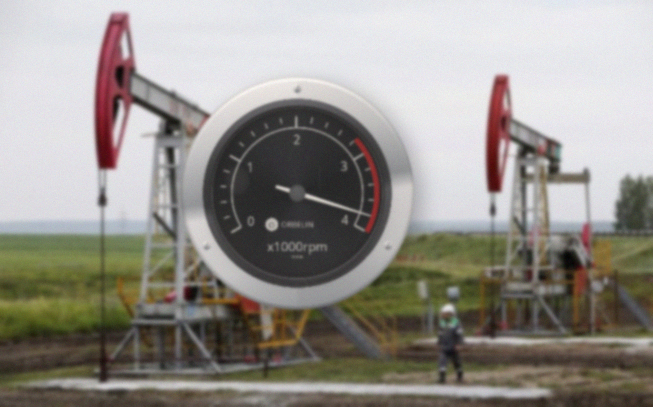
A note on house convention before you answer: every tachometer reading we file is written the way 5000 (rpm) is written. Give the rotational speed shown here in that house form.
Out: 3800 (rpm)
